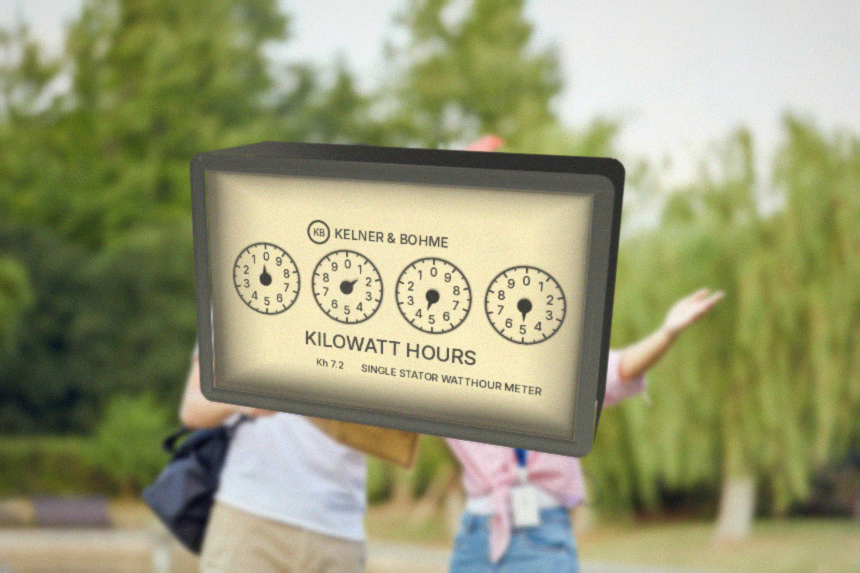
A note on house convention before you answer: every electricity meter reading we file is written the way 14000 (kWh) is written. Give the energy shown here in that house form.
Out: 145 (kWh)
